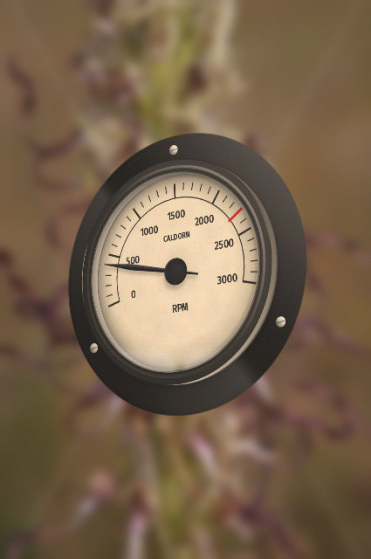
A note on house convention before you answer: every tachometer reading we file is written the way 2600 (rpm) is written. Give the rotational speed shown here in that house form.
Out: 400 (rpm)
